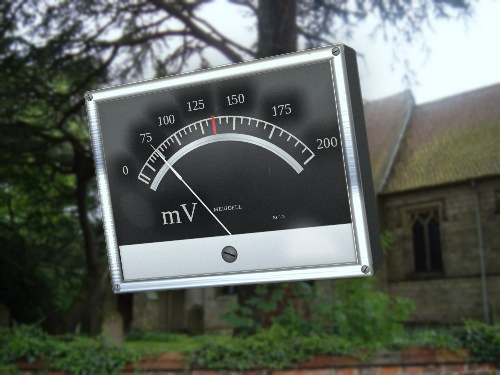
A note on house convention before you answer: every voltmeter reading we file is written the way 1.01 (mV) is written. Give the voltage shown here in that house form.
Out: 75 (mV)
